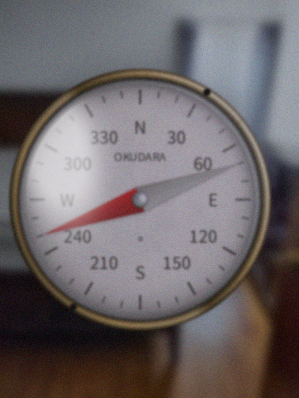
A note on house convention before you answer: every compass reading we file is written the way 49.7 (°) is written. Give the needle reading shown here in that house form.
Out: 250 (°)
